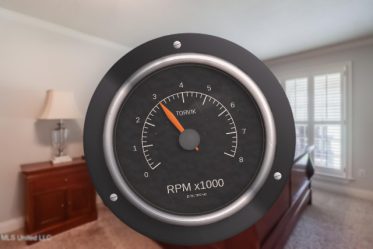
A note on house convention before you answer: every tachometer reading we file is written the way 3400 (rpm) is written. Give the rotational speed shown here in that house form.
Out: 3000 (rpm)
